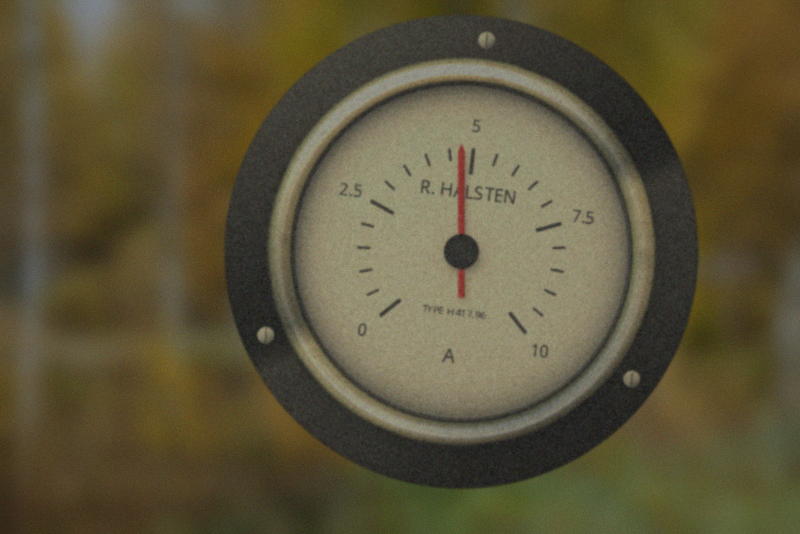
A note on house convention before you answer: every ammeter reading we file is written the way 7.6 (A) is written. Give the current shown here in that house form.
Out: 4.75 (A)
